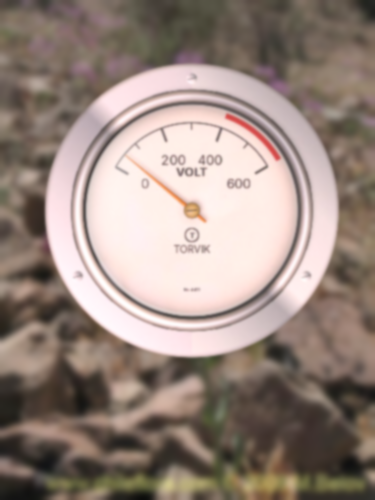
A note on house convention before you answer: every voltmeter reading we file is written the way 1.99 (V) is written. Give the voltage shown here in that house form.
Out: 50 (V)
